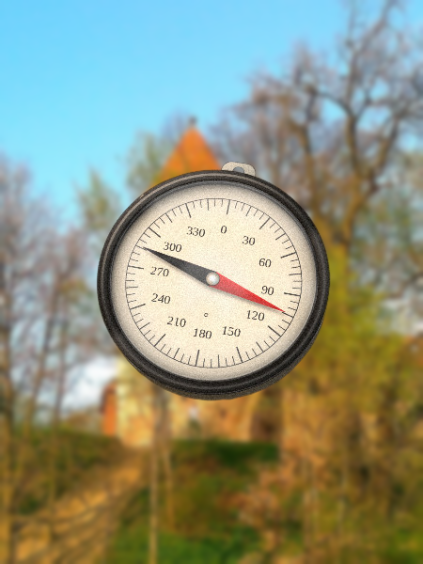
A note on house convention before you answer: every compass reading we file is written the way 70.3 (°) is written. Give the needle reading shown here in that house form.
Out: 105 (°)
